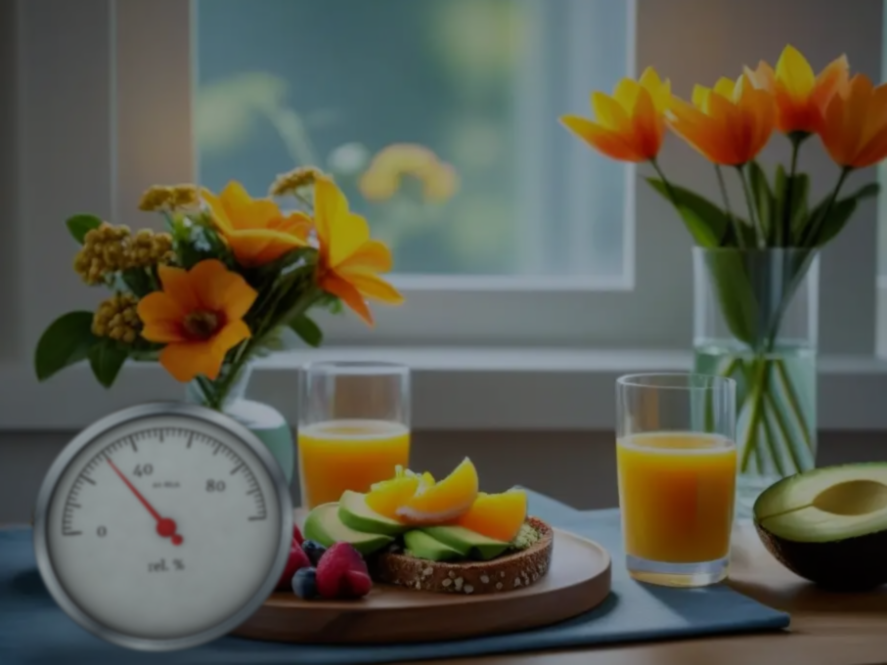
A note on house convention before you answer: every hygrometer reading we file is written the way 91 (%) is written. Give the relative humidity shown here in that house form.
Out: 30 (%)
